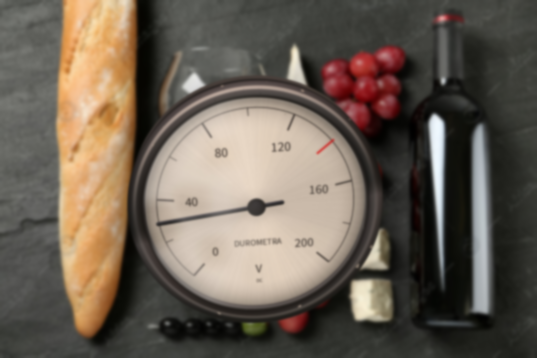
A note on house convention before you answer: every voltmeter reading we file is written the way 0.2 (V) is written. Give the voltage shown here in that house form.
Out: 30 (V)
